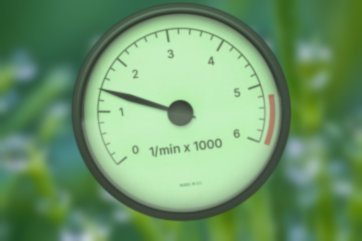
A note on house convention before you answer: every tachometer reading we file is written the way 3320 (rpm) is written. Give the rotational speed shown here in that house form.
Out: 1400 (rpm)
